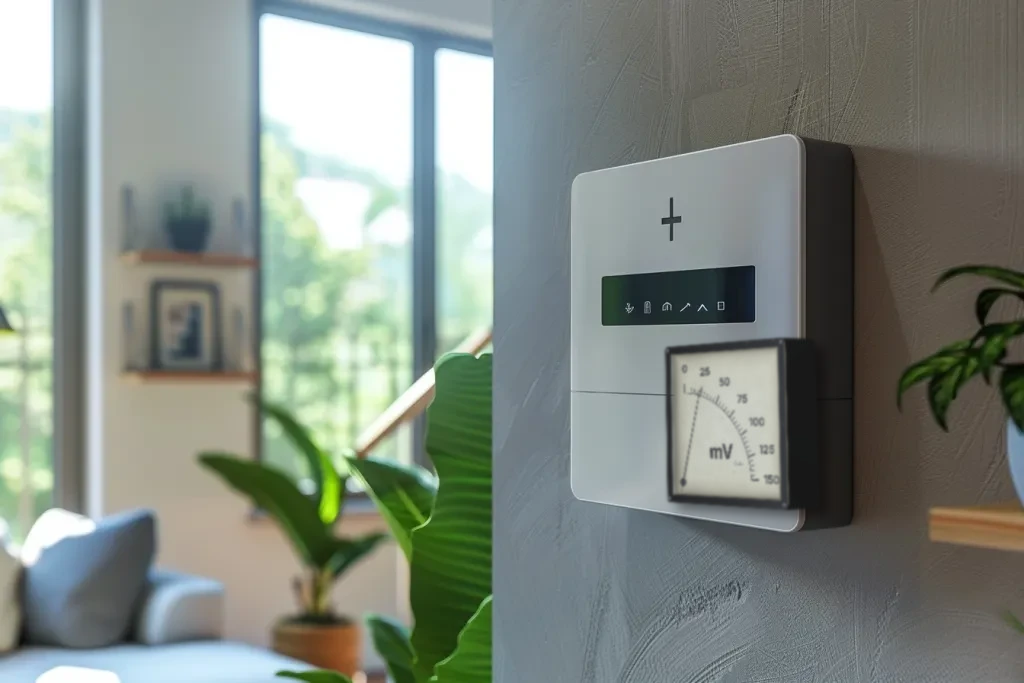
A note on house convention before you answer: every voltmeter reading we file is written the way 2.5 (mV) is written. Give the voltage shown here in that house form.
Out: 25 (mV)
